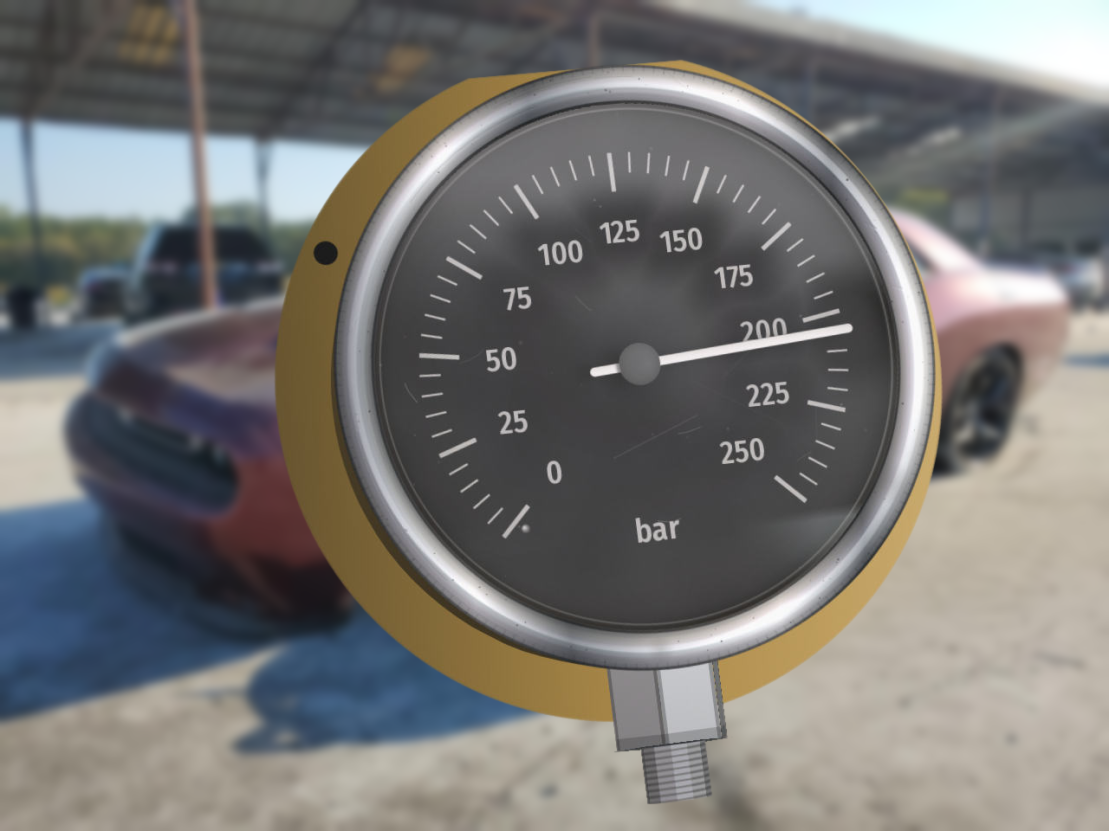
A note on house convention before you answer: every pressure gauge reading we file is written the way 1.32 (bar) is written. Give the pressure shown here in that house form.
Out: 205 (bar)
